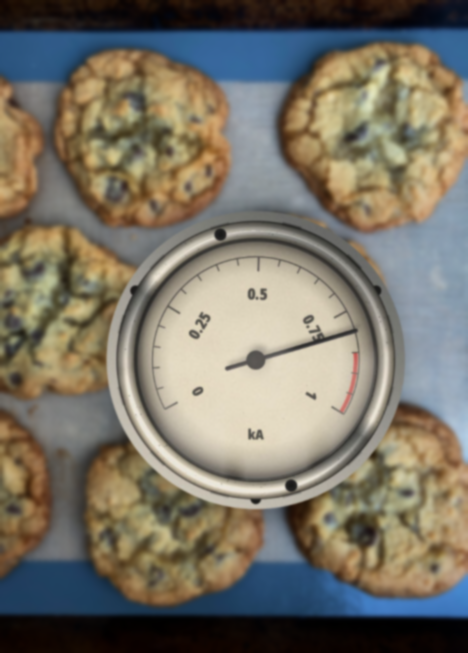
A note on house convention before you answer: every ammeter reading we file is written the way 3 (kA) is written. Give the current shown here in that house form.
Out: 0.8 (kA)
